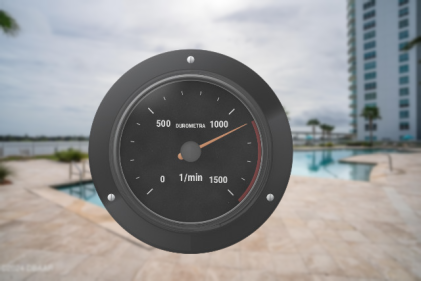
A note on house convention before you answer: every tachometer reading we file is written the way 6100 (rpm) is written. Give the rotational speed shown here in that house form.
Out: 1100 (rpm)
